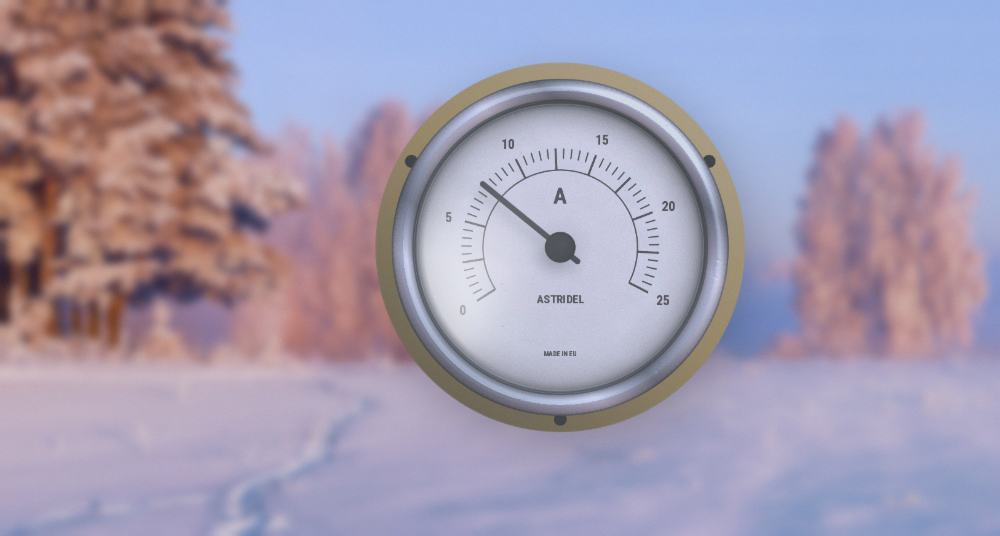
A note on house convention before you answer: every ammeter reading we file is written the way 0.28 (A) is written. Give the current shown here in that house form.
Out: 7.5 (A)
